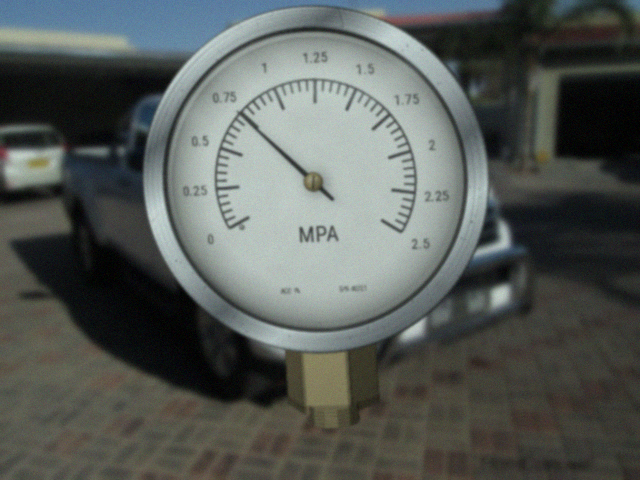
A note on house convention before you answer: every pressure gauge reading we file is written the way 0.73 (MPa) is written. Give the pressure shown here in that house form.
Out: 0.75 (MPa)
